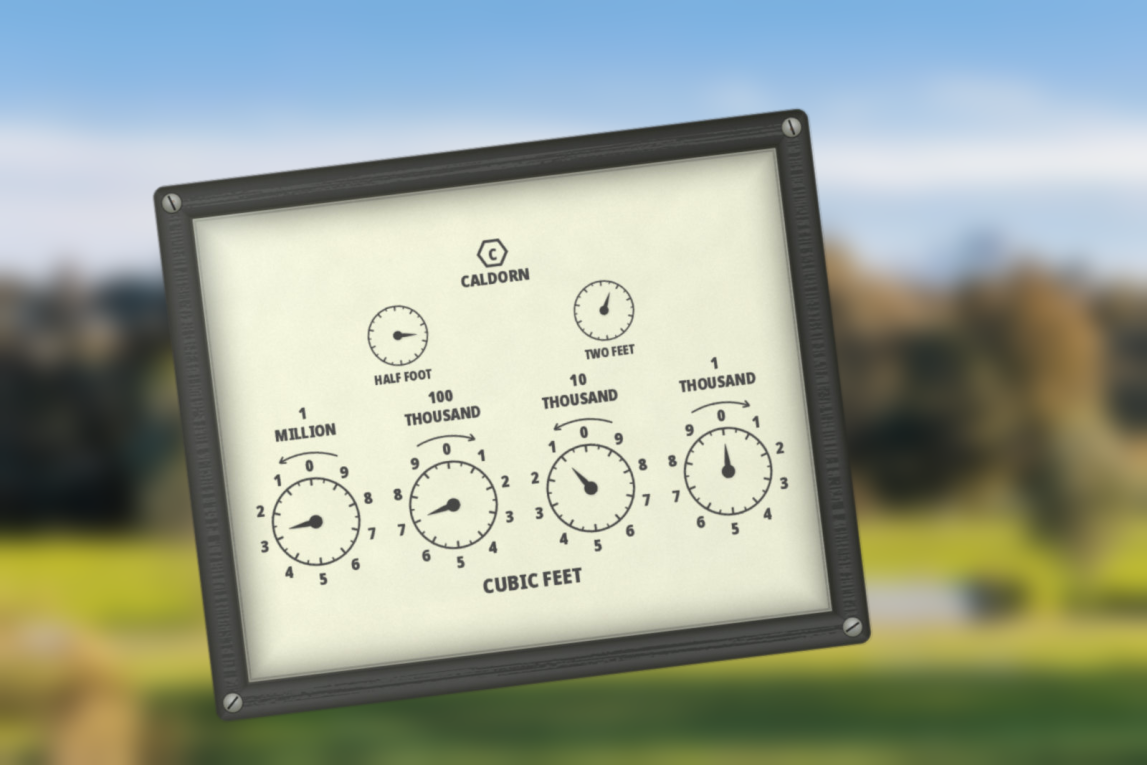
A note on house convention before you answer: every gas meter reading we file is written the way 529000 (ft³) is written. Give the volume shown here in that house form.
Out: 271000 (ft³)
